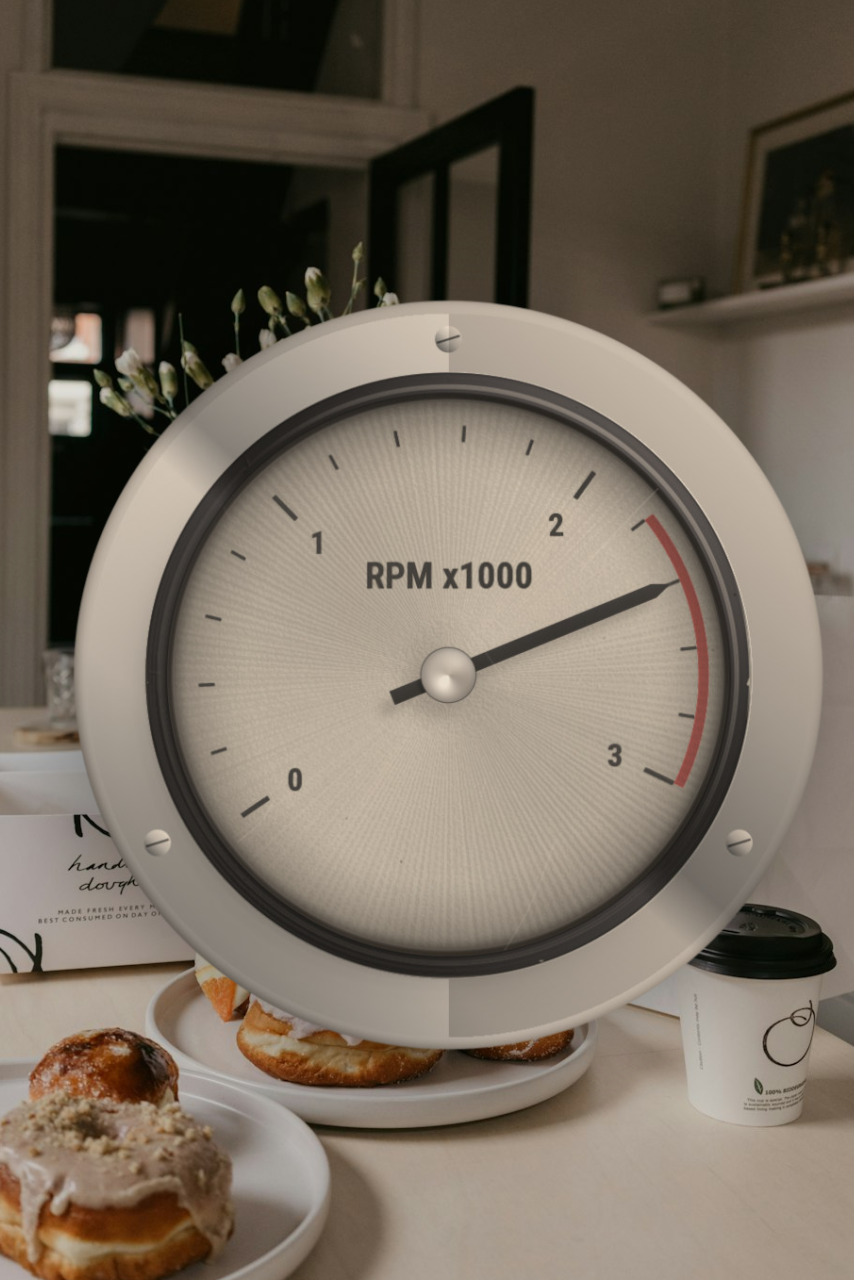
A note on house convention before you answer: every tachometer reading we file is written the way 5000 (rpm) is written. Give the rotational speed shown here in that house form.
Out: 2400 (rpm)
